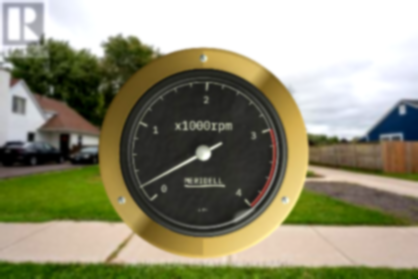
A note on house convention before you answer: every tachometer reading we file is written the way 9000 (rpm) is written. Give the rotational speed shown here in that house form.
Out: 200 (rpm)
